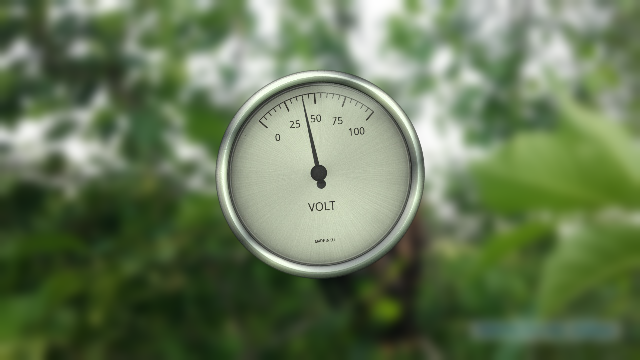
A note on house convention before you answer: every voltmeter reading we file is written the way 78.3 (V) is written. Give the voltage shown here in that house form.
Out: 40 (V)
